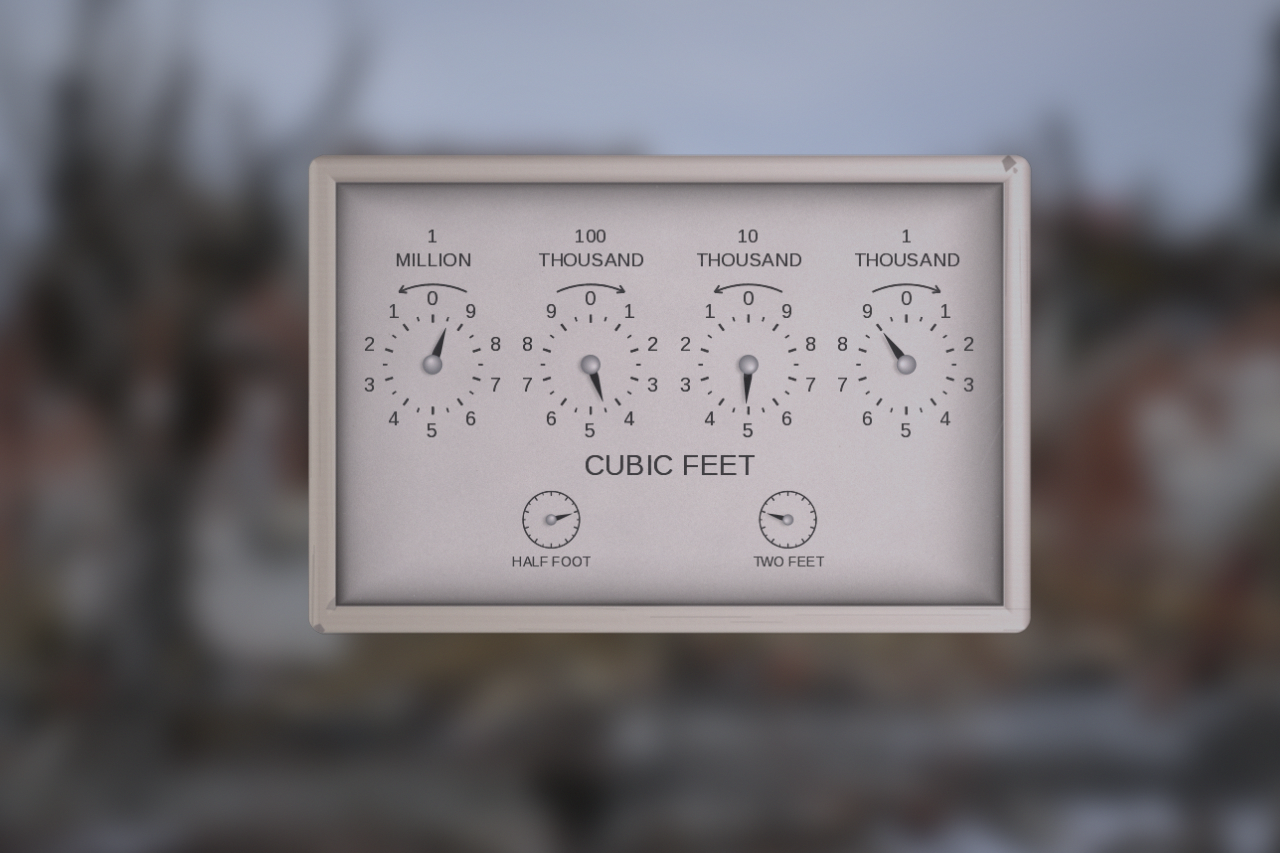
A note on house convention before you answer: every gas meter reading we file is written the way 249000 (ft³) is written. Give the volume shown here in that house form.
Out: 944900 (ft³)
